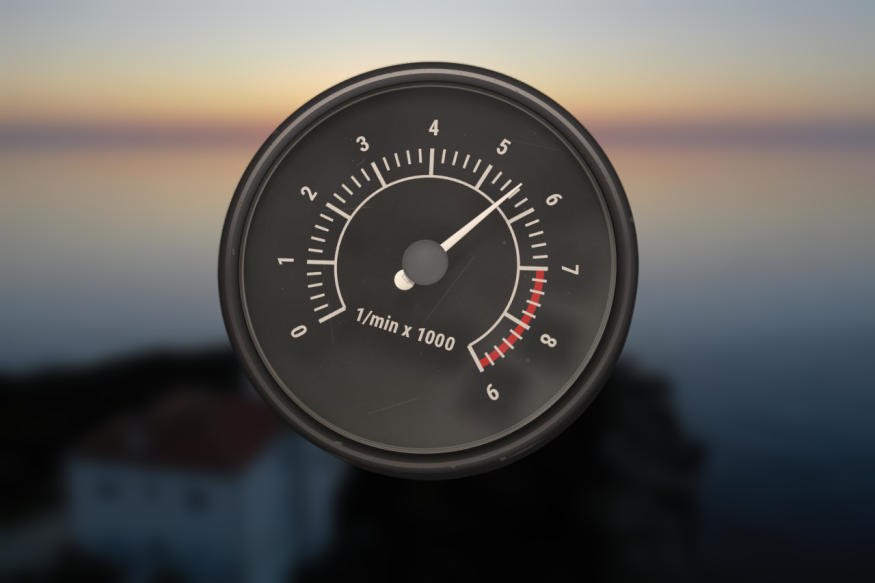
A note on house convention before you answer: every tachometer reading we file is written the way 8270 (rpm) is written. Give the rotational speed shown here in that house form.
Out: 5600 (rpm)
